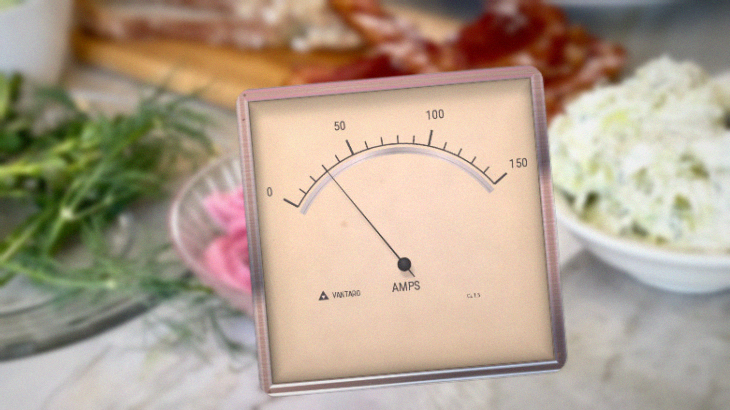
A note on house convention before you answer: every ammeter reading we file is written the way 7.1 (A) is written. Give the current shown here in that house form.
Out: 30 (A)
